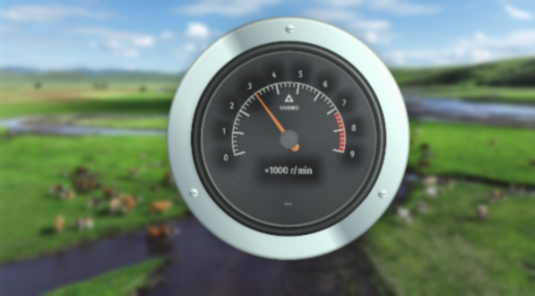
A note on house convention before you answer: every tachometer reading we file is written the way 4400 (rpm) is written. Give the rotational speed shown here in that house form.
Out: 3000 (rpm)
